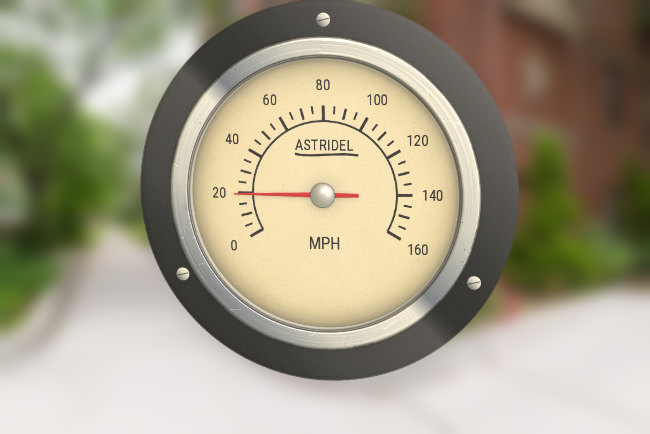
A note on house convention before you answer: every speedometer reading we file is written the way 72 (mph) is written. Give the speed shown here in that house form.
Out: 20 (mph)
